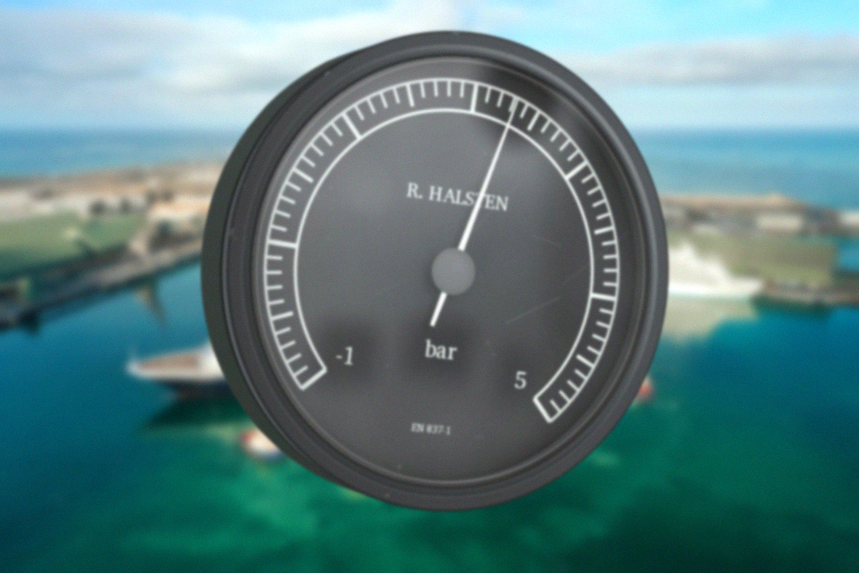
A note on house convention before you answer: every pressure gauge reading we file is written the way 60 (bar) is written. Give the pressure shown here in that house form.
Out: 2.3 (bar)
